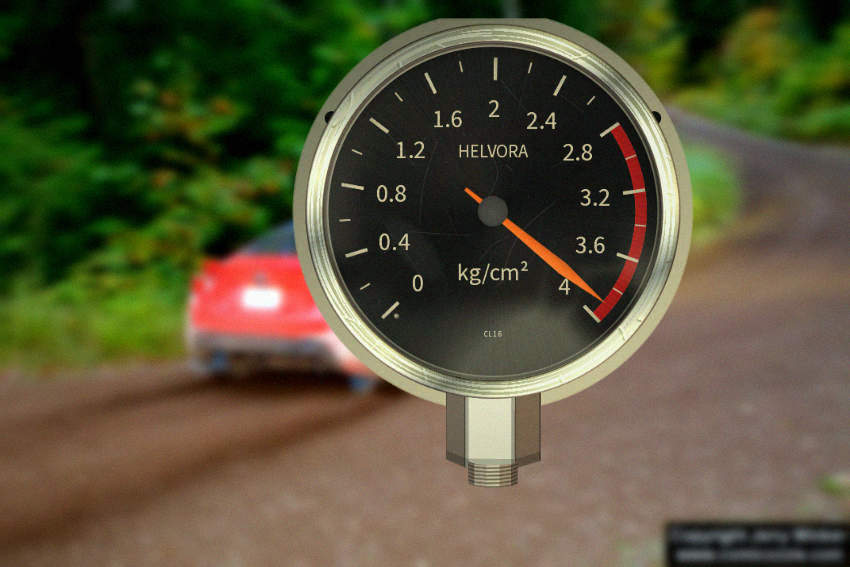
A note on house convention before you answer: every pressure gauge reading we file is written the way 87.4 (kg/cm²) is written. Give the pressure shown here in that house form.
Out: 3.9 (kg/cm²)
